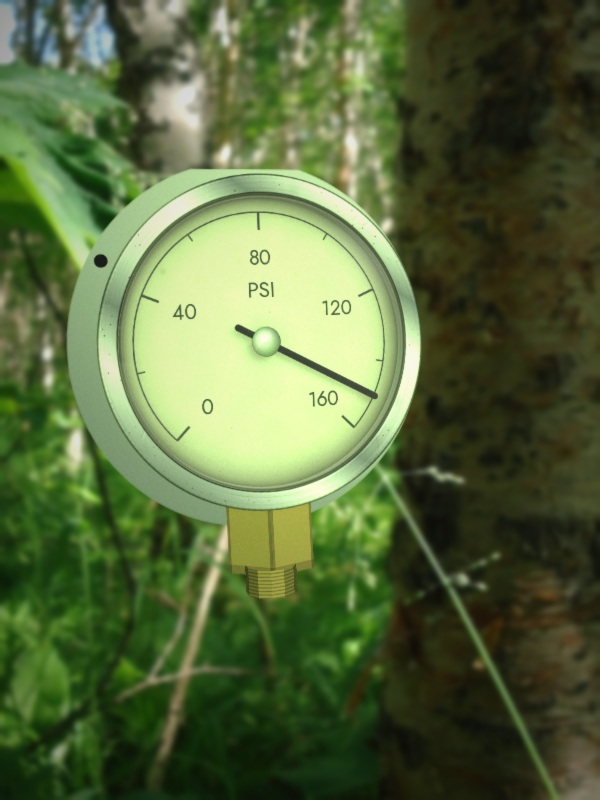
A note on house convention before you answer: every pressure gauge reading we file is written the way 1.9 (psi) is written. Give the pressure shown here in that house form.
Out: 150 (psi)
